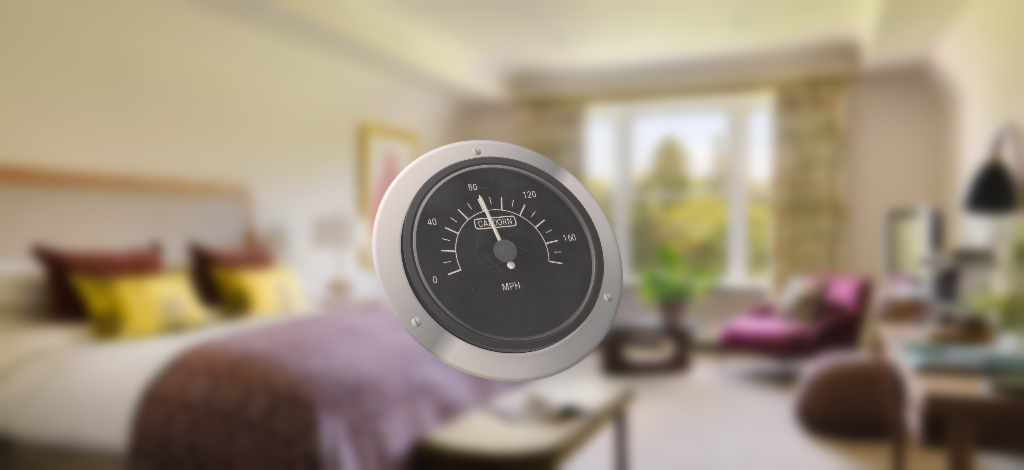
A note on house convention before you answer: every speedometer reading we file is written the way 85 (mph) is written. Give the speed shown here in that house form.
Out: 80 (mph)
